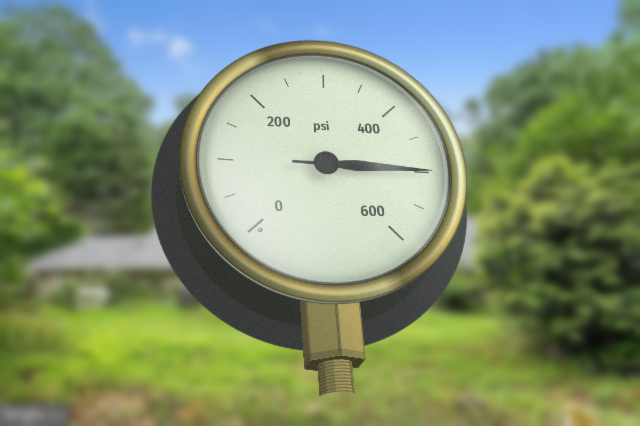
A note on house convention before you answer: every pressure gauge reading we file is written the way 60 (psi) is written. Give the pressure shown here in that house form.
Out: 500 (psi)
